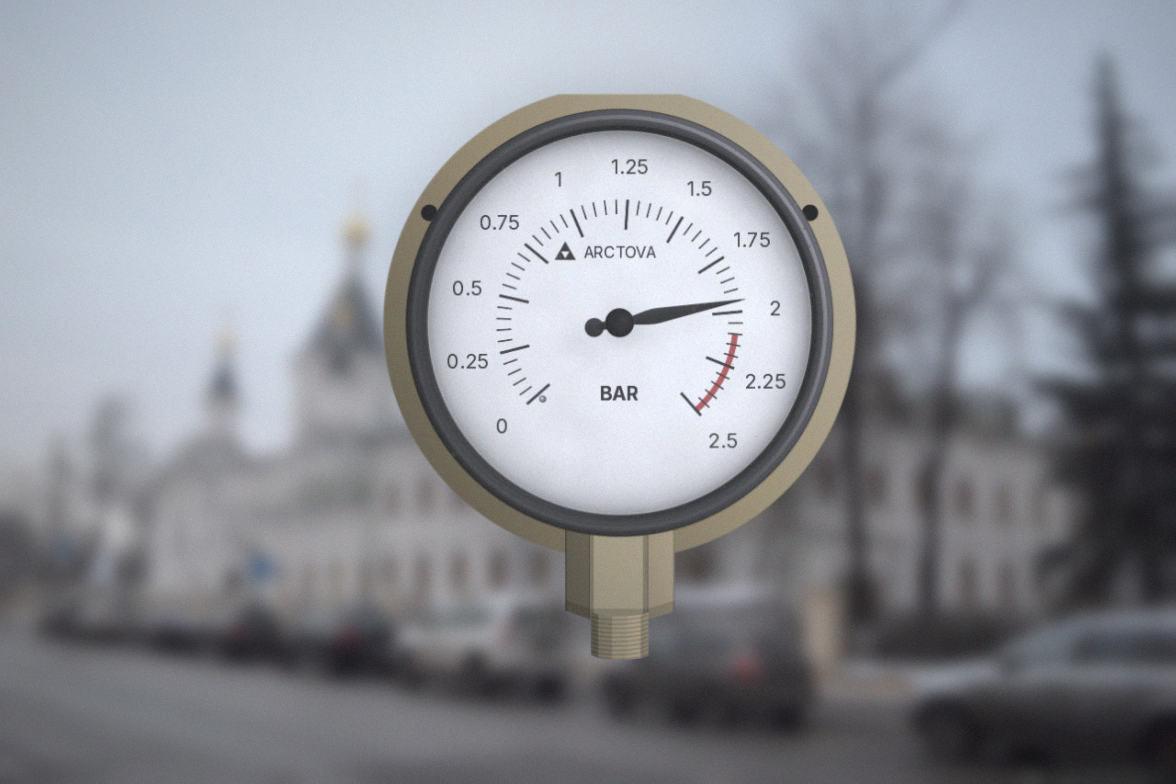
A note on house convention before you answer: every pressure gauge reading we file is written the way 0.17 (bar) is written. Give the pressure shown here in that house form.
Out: 1.95 (bar)
